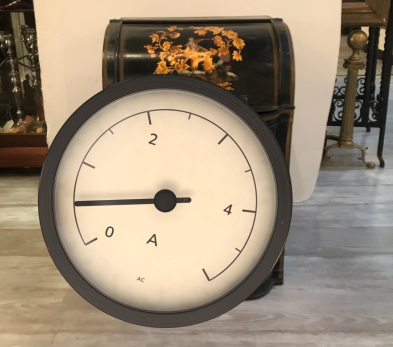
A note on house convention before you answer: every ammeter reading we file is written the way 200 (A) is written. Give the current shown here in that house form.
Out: 0.5 (A)
